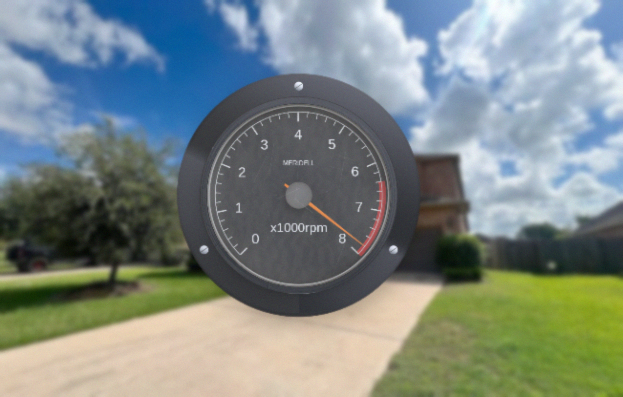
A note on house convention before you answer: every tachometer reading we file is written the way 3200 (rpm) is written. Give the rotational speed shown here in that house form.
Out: 7800 (rpm)
